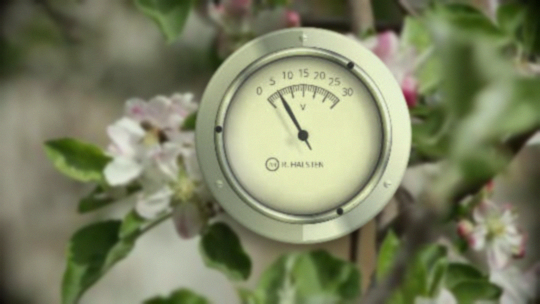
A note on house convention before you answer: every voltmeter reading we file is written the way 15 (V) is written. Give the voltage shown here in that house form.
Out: 5 (V)
